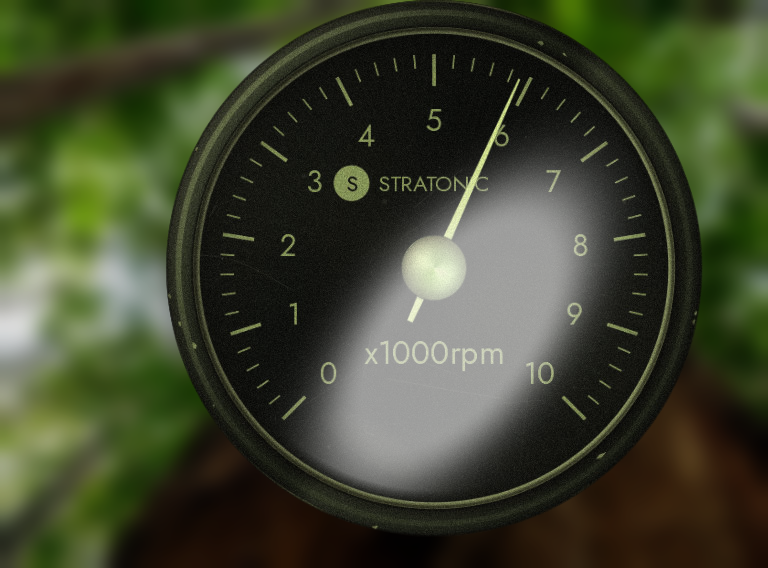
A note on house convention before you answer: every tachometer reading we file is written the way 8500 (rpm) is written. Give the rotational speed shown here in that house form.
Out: 5900 (rpm)
